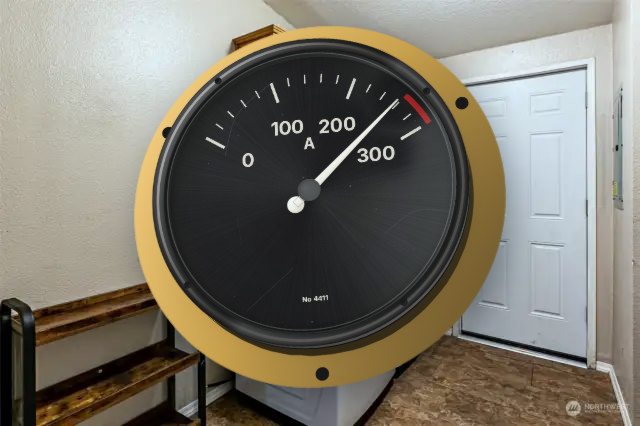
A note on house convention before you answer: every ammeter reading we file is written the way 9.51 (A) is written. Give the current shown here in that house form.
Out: 260 (A)
